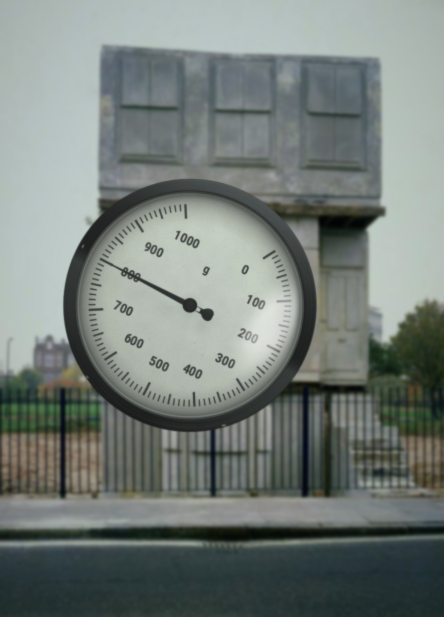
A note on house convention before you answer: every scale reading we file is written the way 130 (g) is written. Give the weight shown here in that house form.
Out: 800 (g)
